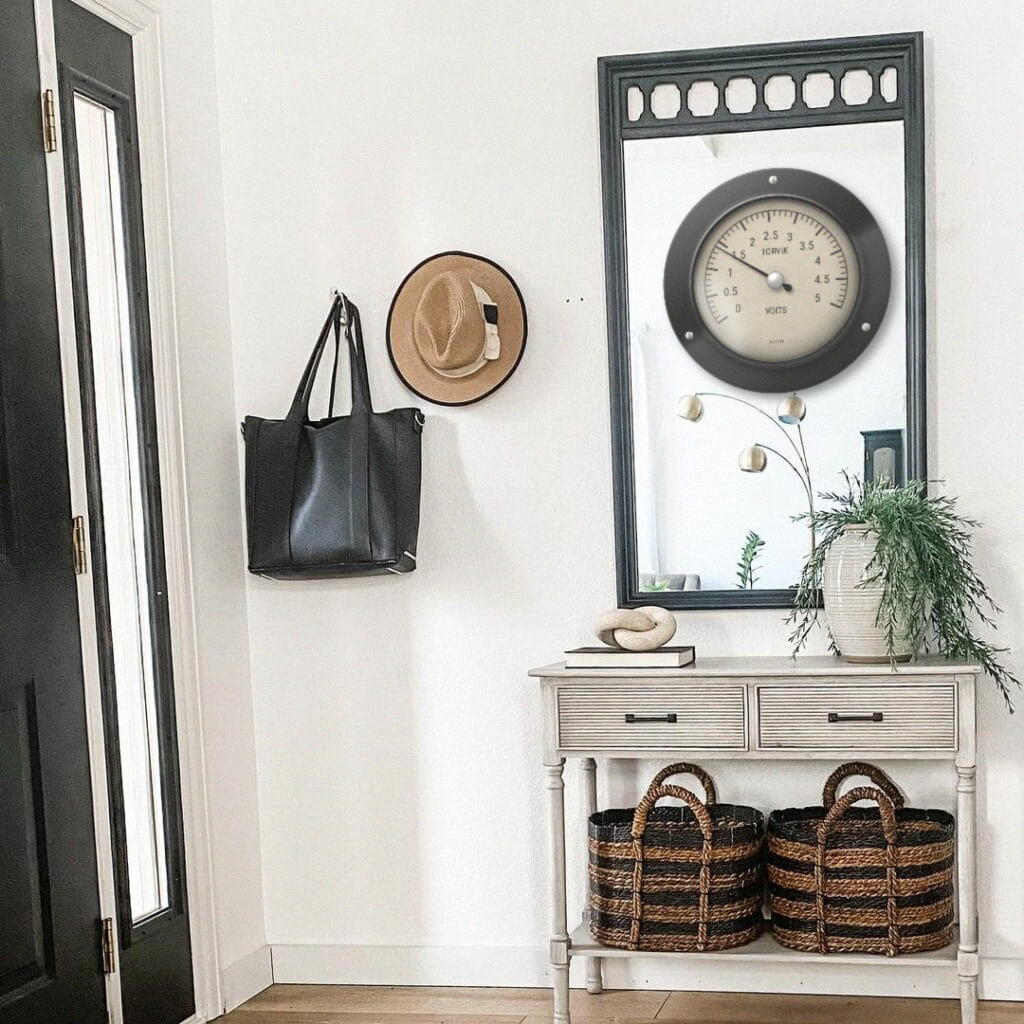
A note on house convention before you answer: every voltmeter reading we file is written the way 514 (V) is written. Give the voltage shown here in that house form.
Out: 1.4 (V)
